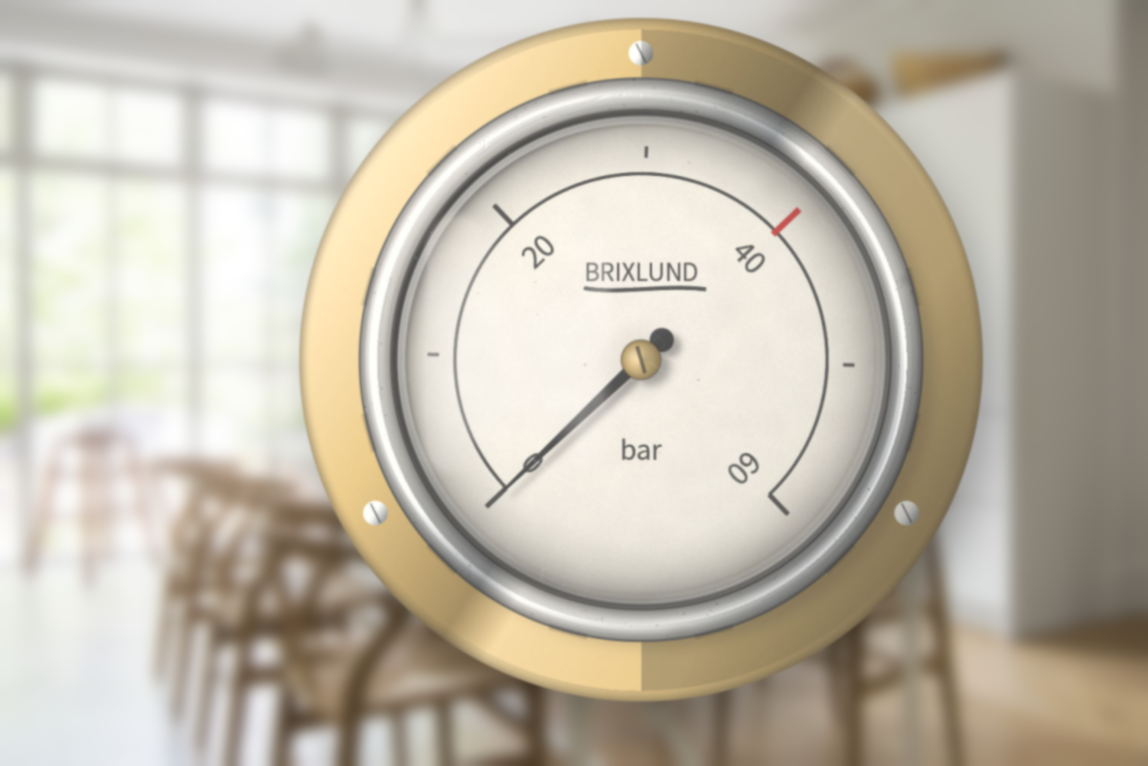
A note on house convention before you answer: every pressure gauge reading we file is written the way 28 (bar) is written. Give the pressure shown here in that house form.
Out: 0 (bar)
